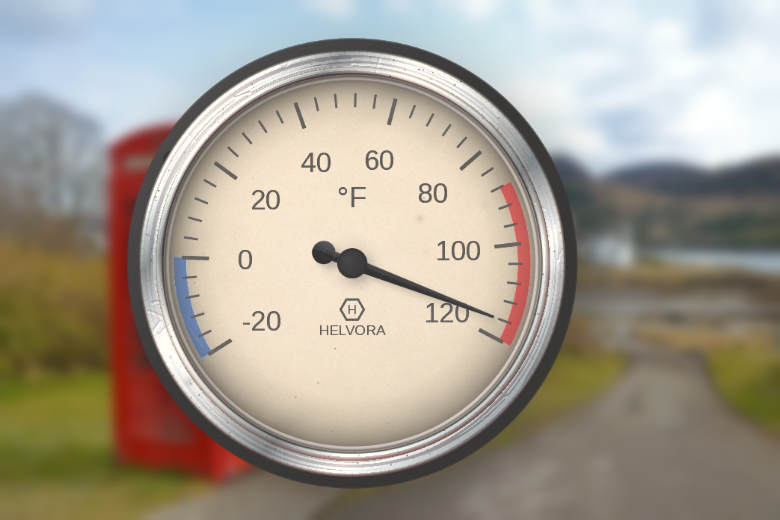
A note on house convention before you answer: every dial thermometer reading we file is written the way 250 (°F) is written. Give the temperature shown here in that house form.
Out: 116 (°F)
